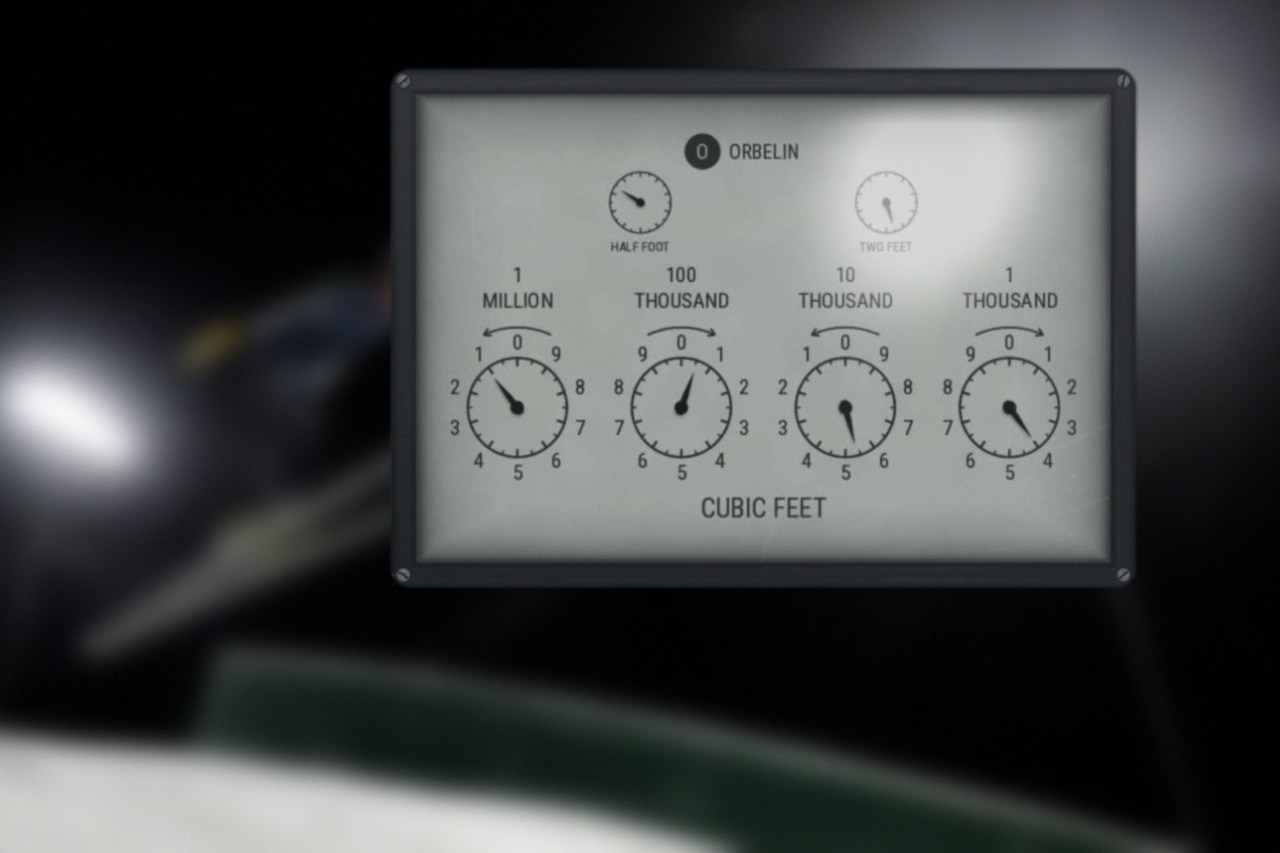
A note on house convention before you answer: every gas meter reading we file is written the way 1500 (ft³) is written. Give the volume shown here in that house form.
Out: 105400 (ft³)
